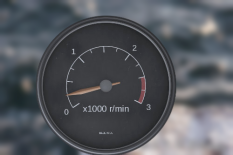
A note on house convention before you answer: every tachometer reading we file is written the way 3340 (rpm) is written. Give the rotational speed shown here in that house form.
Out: 250 (rpm)
